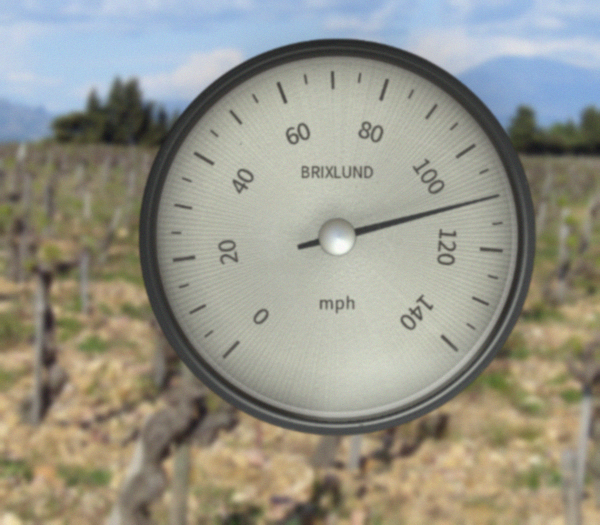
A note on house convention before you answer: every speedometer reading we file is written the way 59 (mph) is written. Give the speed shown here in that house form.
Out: 110 (mph)
